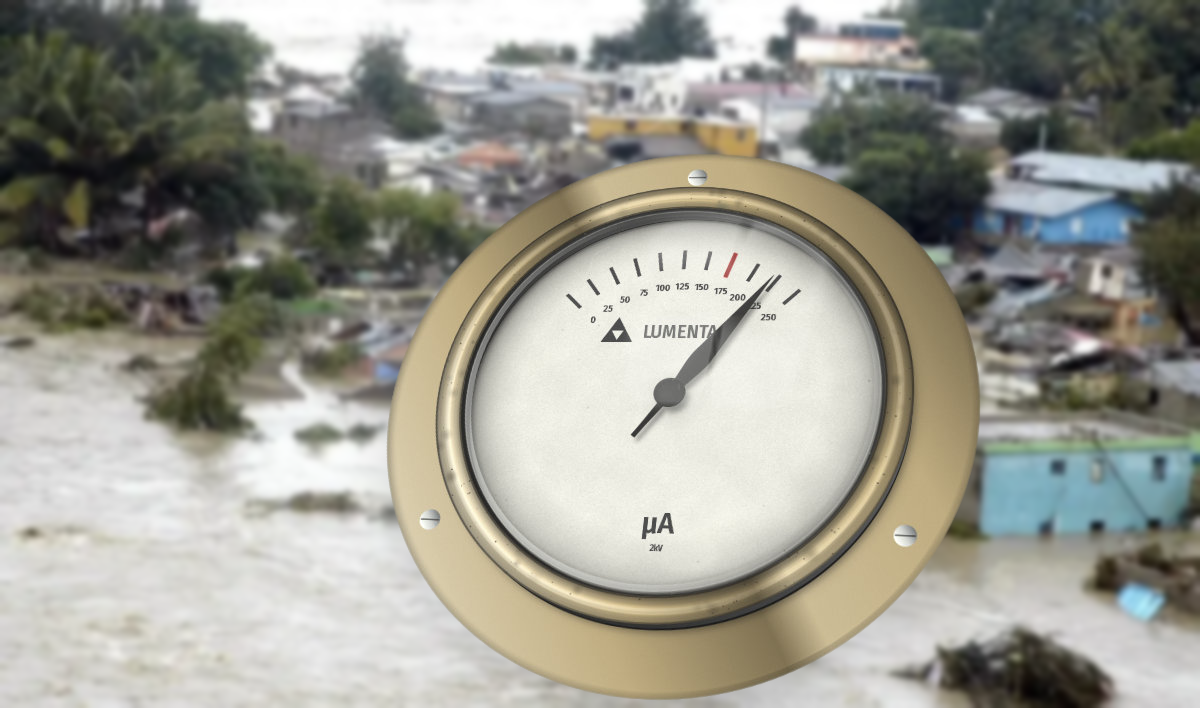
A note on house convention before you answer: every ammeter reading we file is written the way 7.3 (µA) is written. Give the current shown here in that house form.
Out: 225 (µA)
